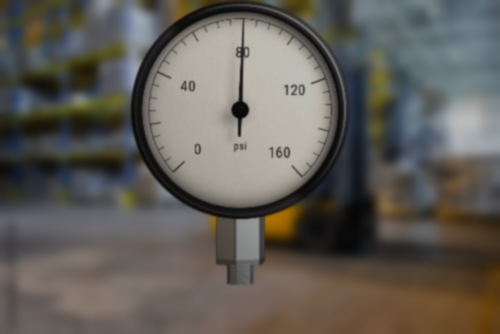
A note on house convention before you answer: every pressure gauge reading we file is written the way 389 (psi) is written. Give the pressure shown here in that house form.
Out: 80 (psi)
